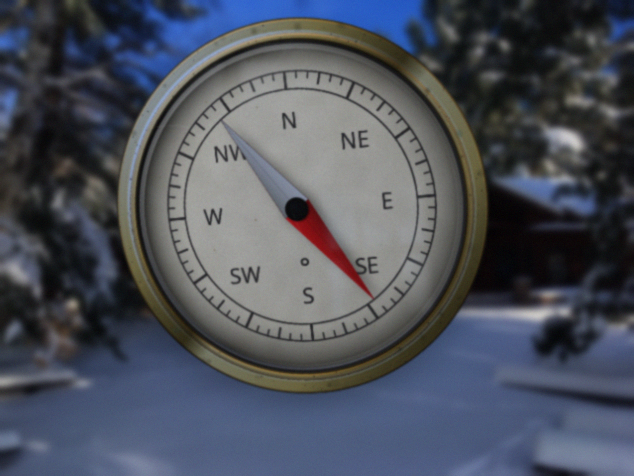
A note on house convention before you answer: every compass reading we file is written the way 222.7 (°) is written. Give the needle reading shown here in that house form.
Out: 145 (°)
